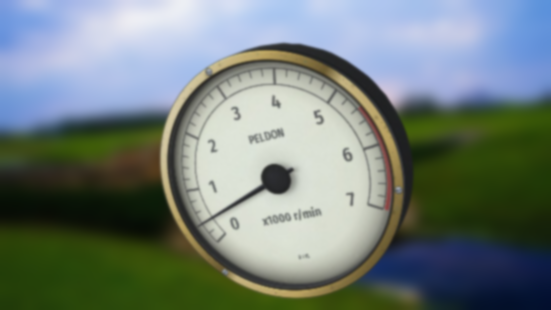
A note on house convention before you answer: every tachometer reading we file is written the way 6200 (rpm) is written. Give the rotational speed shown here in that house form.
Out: 400 (rpm)
